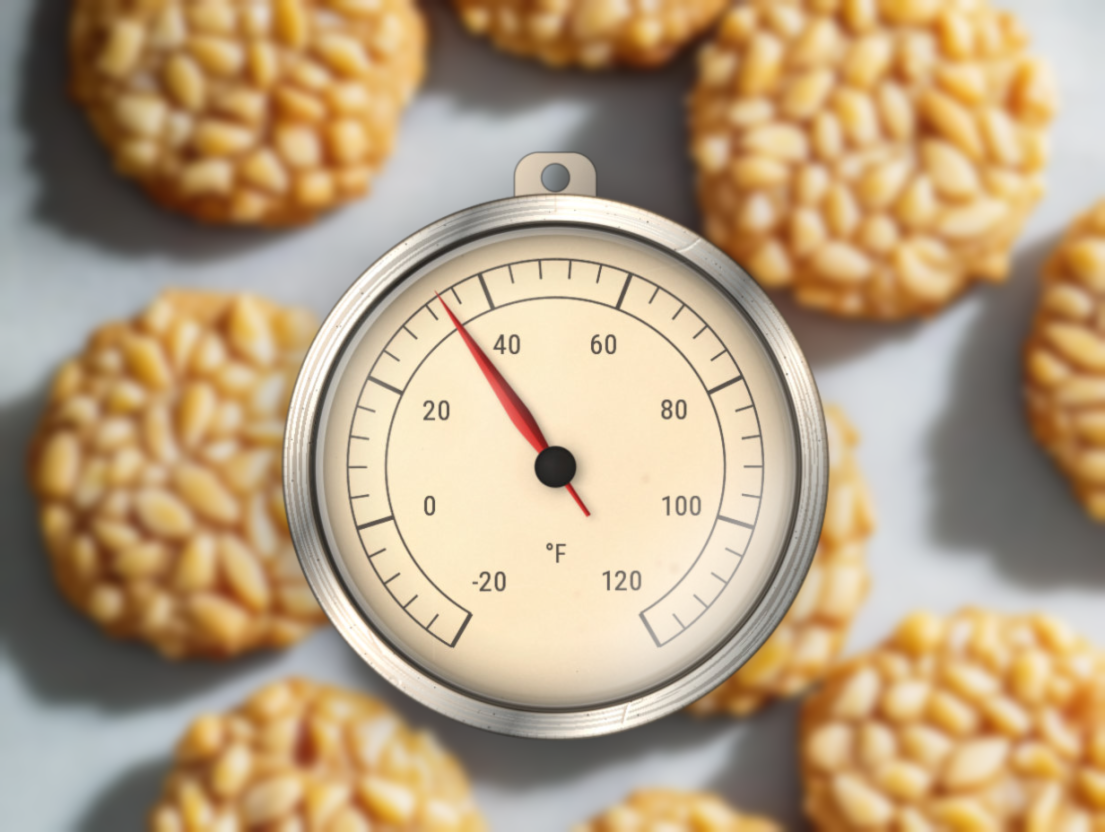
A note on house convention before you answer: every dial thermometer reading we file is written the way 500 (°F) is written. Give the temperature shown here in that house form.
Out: 34 (°F)
